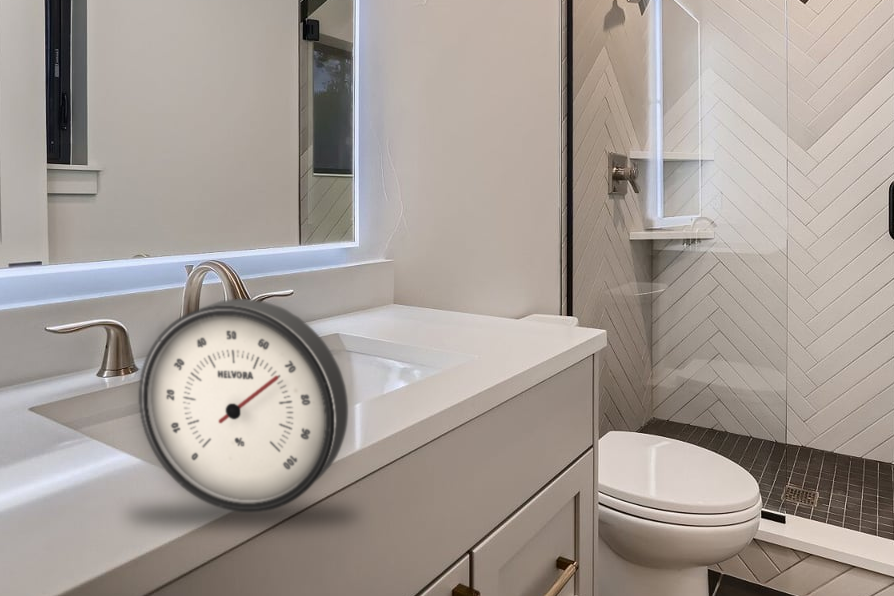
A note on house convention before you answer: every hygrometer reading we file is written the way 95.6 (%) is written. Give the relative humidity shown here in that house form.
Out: 70 (%)
